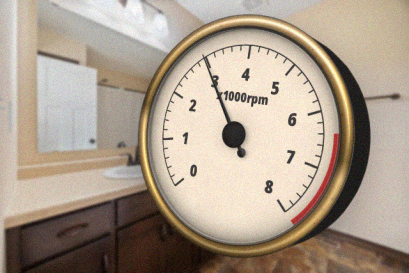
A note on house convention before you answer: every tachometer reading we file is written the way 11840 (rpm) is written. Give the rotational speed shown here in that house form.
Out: 3000 (rpm)
